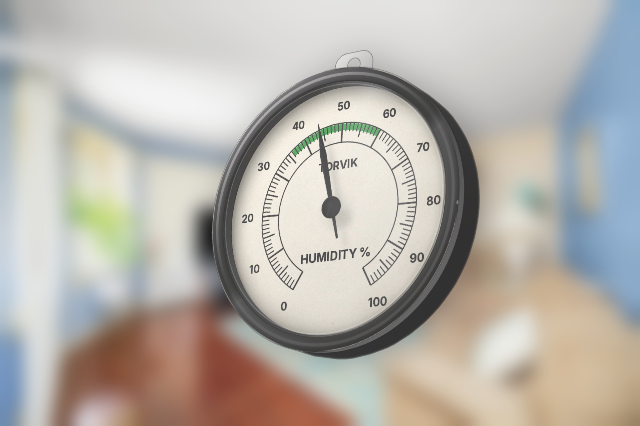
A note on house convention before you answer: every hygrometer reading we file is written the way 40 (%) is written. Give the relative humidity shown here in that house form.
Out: 45 (%)
